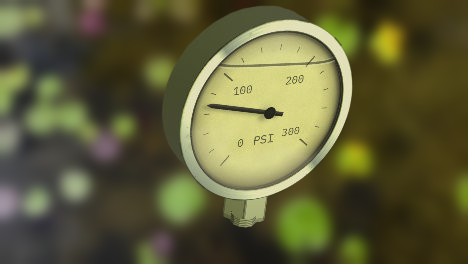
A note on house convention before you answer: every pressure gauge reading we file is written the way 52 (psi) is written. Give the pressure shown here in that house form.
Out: 70 (psi)
